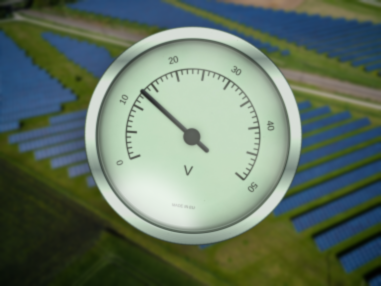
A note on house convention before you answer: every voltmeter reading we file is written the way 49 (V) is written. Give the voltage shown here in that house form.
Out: 13 (V)
